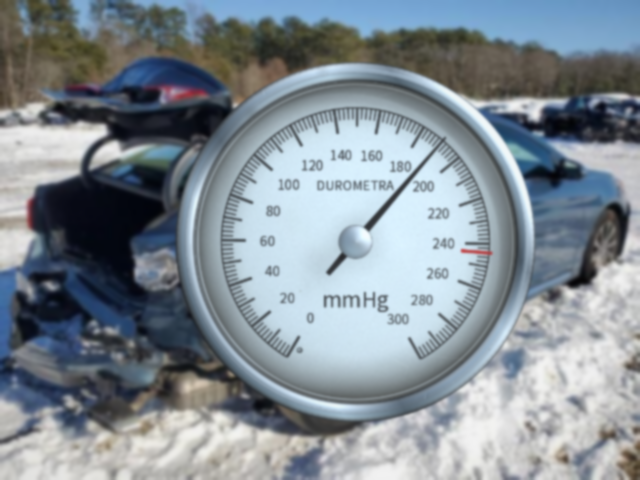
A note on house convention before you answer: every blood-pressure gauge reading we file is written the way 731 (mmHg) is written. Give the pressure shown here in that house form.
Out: 190 (mmHg)
